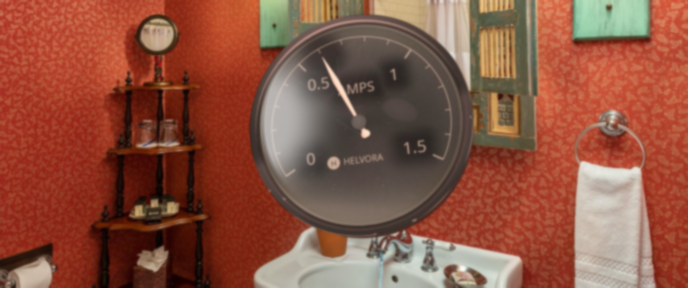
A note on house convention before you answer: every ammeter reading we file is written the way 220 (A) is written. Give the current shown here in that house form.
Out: 0.6 (A)
